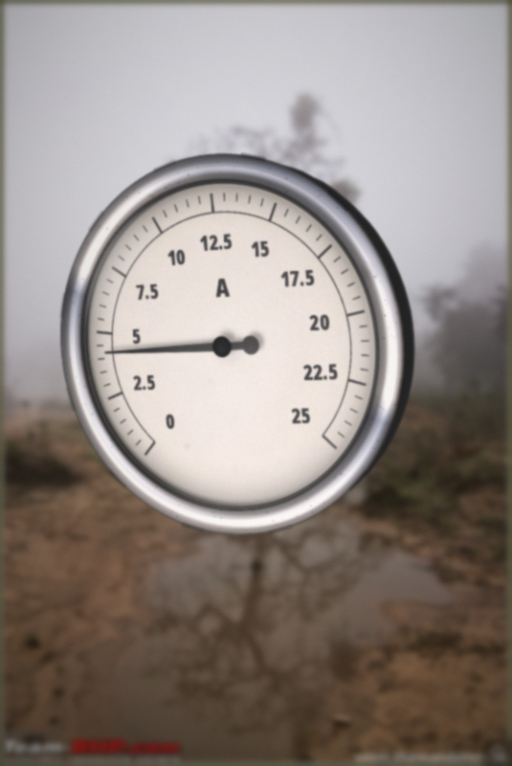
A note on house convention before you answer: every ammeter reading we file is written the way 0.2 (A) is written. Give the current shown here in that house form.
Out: 4.25 (A)
